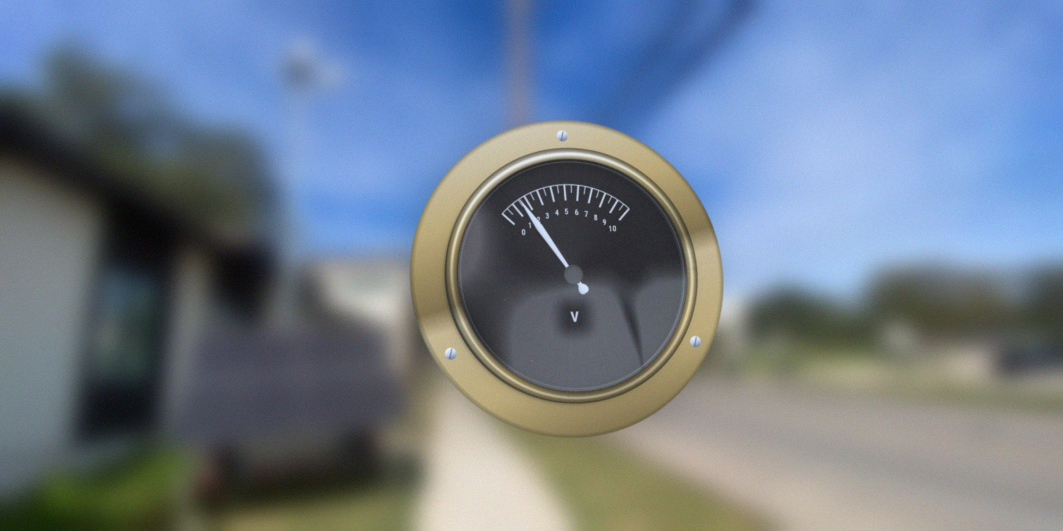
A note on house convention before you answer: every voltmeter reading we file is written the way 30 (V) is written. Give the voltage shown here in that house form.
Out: 1.5 (V)
